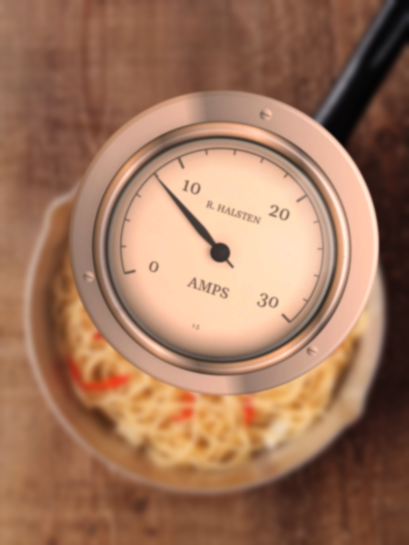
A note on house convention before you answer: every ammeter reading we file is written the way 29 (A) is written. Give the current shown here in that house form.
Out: 8 (A)
